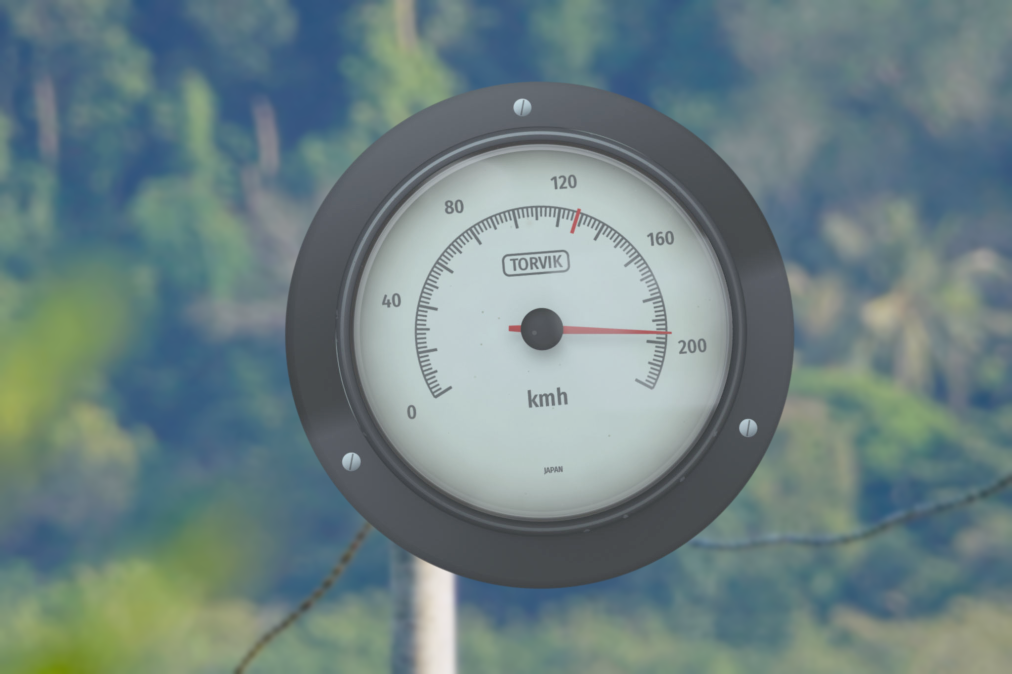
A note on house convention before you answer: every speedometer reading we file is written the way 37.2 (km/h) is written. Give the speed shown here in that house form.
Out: 196 (km/h)
